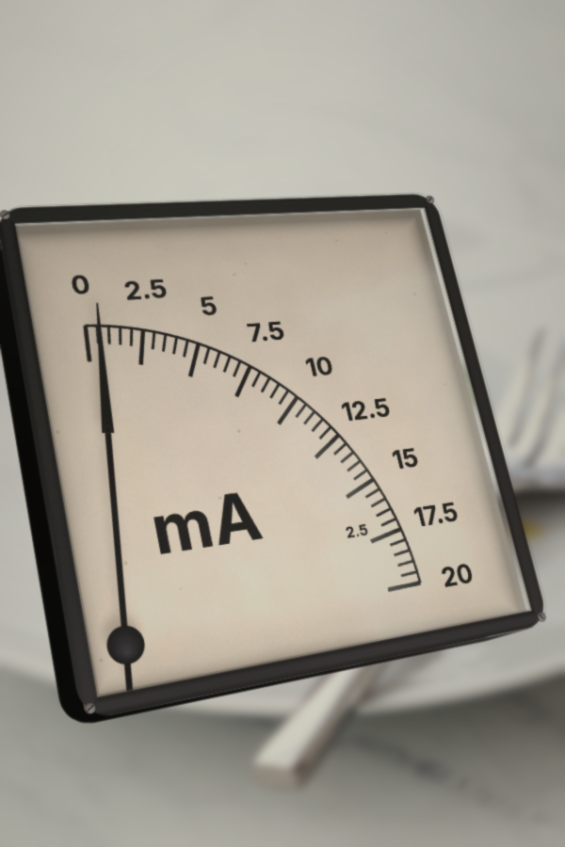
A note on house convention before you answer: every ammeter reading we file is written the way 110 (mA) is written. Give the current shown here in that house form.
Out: 0.5 (mA)
